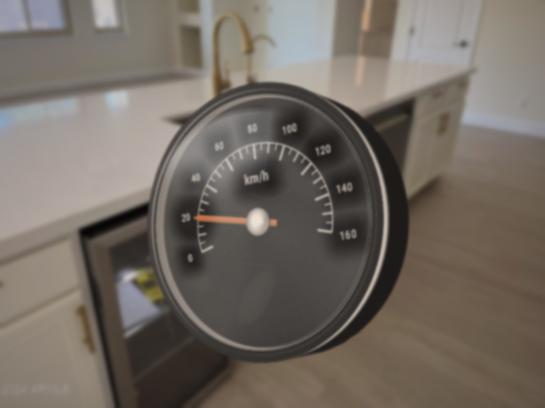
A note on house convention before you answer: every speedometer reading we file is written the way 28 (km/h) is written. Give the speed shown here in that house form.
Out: 20 (km/h)
